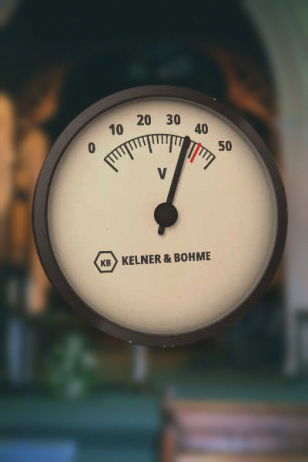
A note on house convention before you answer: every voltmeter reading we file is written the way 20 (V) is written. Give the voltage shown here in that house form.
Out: 36 (V)
